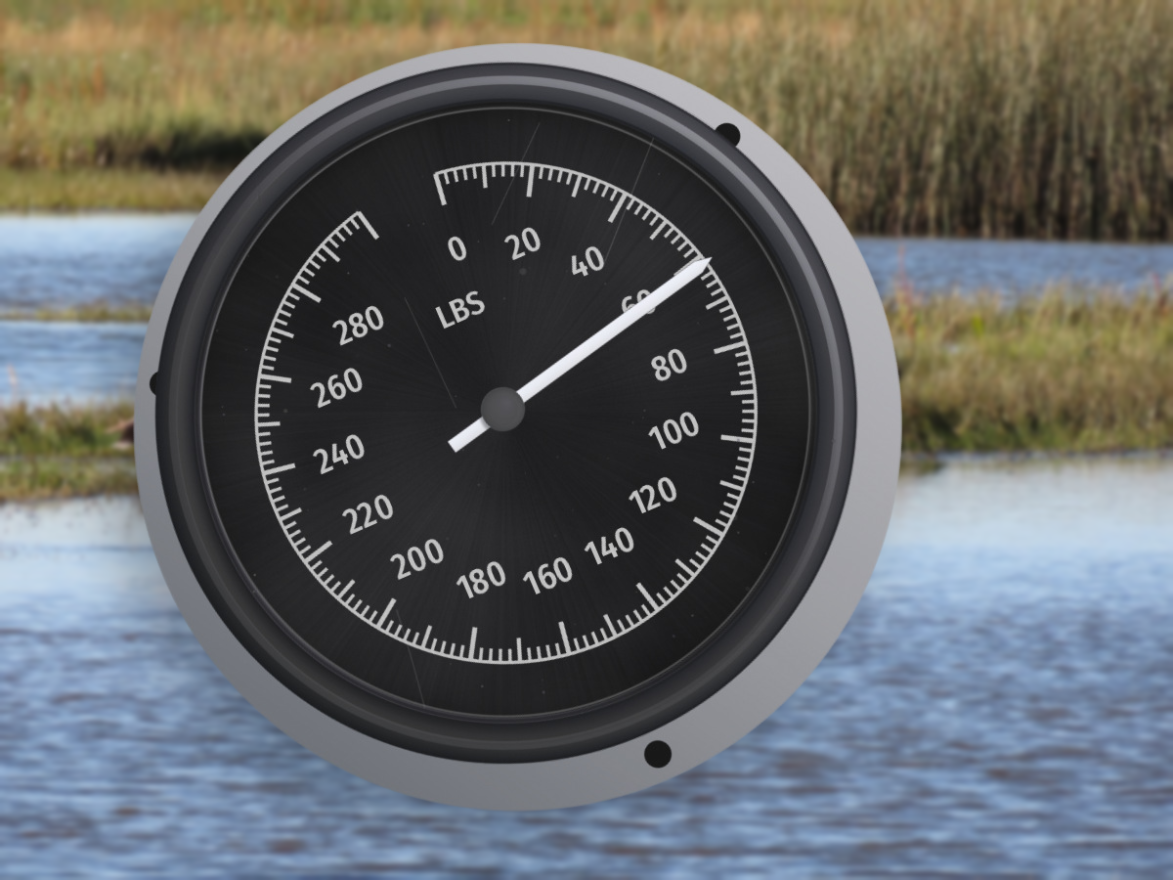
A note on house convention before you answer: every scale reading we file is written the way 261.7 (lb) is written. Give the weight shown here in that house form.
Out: 62 (lb)
